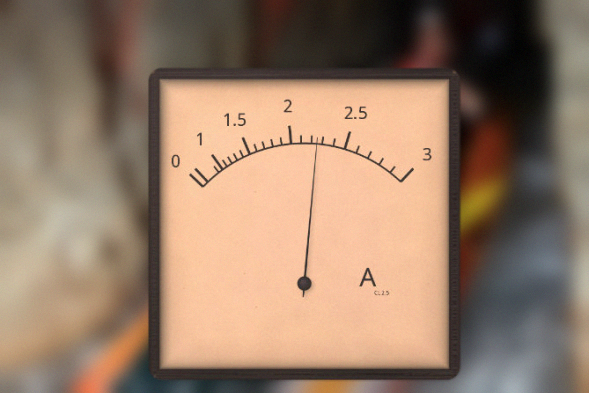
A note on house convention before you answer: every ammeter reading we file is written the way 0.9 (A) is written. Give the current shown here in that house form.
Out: 2.25 (A)
